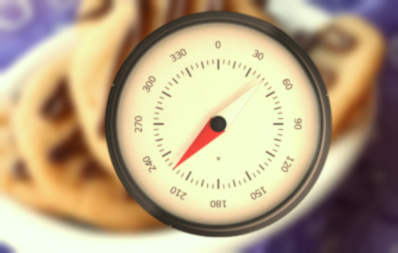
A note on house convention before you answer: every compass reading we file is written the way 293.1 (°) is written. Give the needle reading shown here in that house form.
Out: 225 (°)
